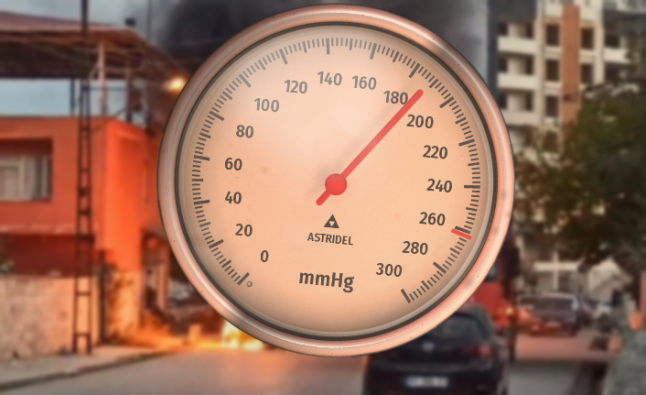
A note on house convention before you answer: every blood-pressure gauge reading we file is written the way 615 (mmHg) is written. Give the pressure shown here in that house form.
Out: 188 (mmHg)
